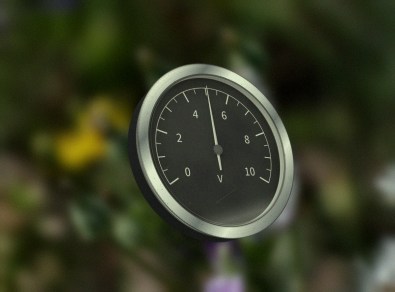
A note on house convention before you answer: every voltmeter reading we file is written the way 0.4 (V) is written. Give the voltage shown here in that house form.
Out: 5 (V)
